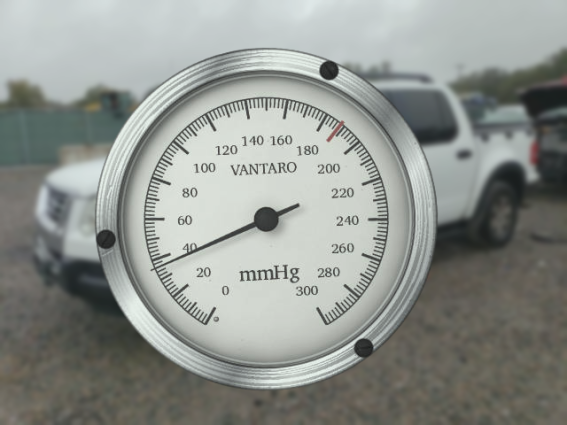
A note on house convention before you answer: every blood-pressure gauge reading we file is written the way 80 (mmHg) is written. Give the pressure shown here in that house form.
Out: 36 (mmHg)
